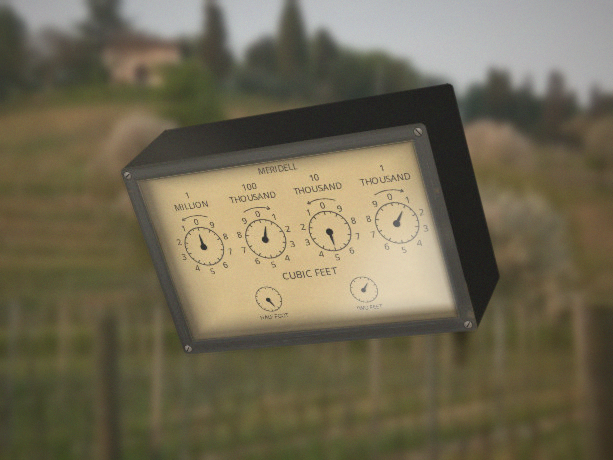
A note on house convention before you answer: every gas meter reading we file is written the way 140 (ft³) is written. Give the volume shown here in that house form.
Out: 5100 (ft³)
